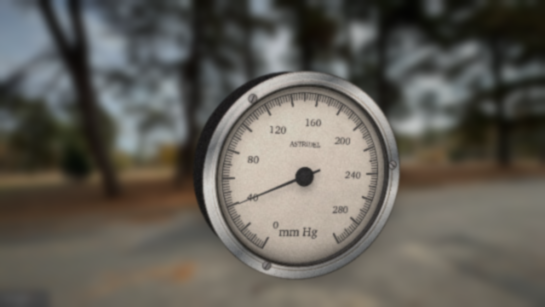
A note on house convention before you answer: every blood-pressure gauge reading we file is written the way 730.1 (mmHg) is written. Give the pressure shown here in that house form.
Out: 40 (mmHg)
